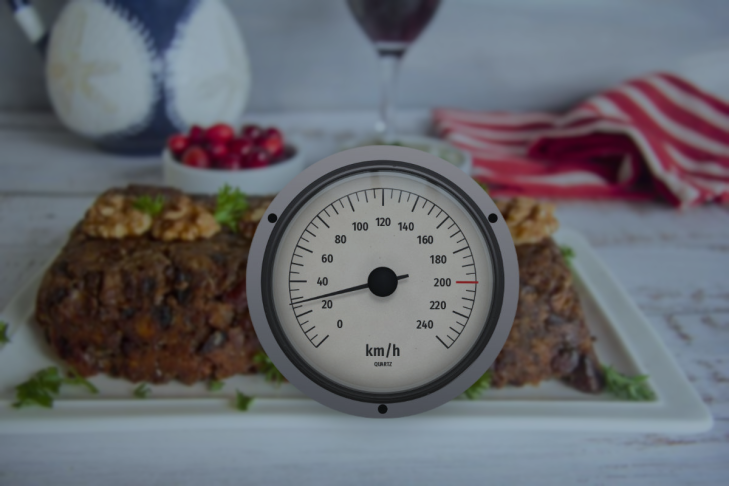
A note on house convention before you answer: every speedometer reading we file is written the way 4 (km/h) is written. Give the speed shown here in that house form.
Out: 27.5 (km/h)
